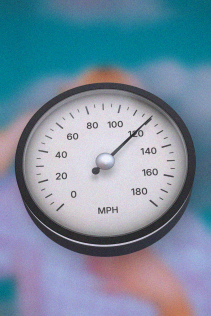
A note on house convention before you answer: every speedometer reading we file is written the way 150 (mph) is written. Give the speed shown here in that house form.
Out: 120 (mph)
